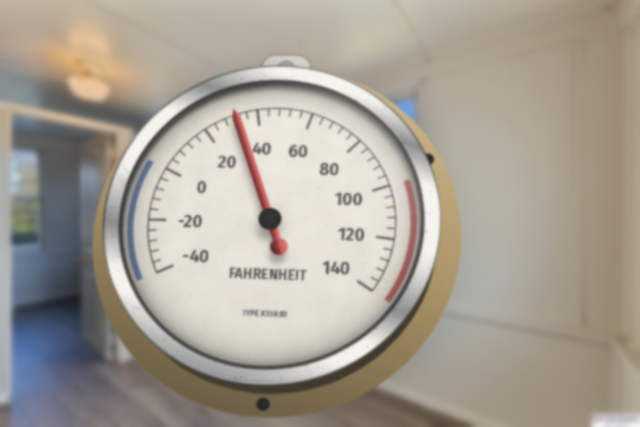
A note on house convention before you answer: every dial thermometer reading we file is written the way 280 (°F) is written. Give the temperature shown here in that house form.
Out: 32 (°F)
